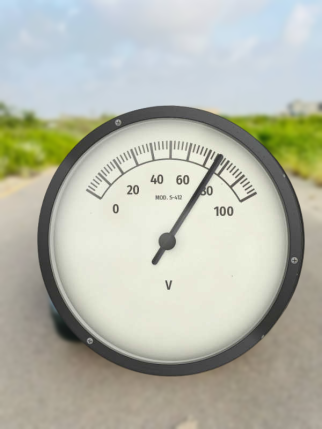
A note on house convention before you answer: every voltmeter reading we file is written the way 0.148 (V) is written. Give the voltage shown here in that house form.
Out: 76 (V)
